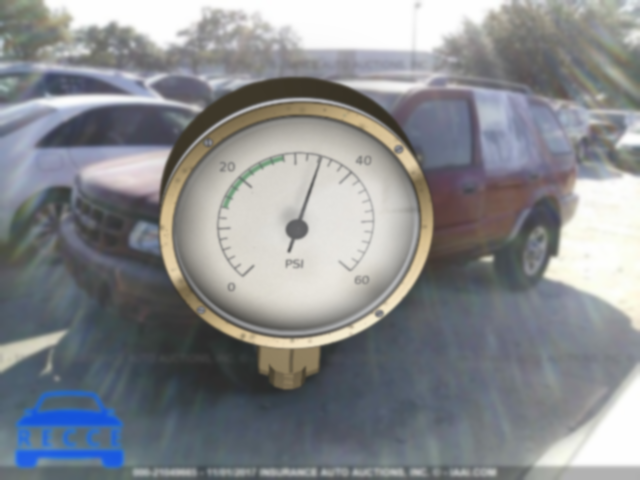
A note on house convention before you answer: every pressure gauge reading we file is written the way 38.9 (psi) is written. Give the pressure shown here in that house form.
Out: 34 (psi)
